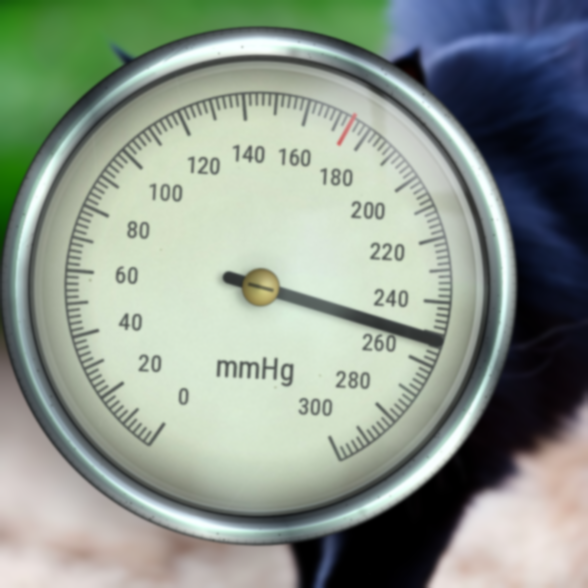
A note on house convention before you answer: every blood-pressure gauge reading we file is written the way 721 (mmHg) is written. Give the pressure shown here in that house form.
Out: 252 (mmHg)
